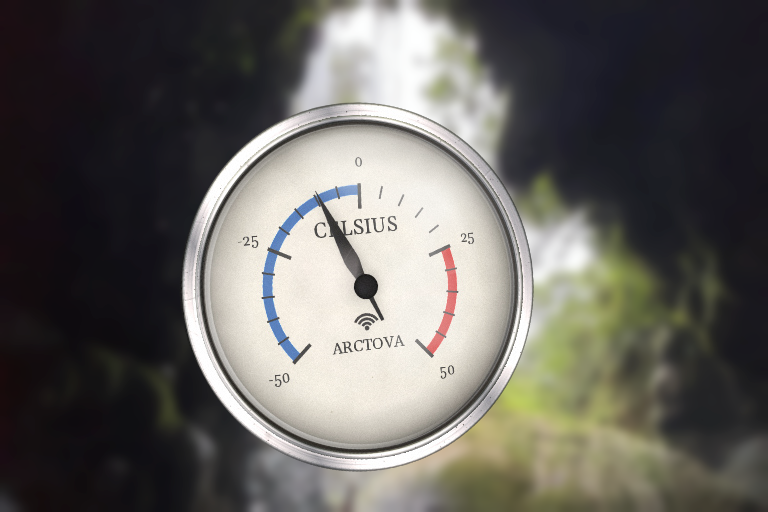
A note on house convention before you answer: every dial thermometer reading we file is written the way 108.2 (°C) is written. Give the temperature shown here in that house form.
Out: -10 (°C)
